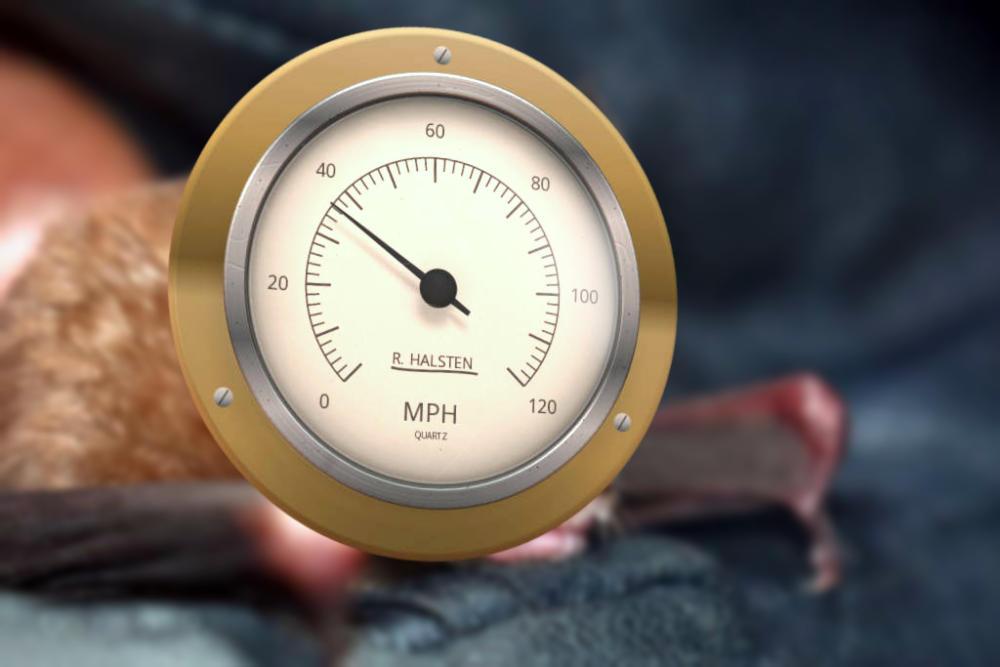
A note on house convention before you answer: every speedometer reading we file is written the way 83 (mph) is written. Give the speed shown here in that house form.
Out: 36 (mph)
